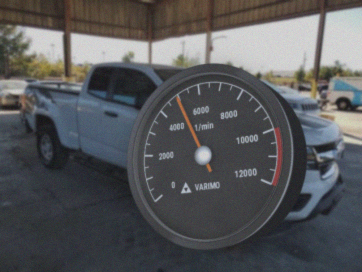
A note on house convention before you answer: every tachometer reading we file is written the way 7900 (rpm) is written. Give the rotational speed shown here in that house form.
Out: 5000 (rpm)
